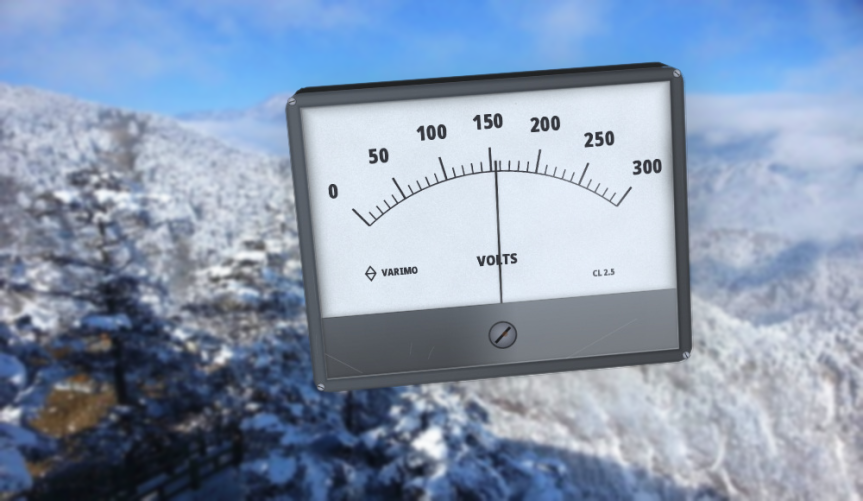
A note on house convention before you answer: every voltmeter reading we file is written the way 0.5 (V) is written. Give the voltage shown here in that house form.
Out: 155 (V)
